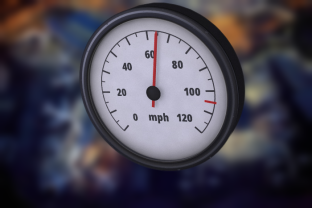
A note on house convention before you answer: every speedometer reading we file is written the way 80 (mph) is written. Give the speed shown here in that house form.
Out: 65 (mph)
